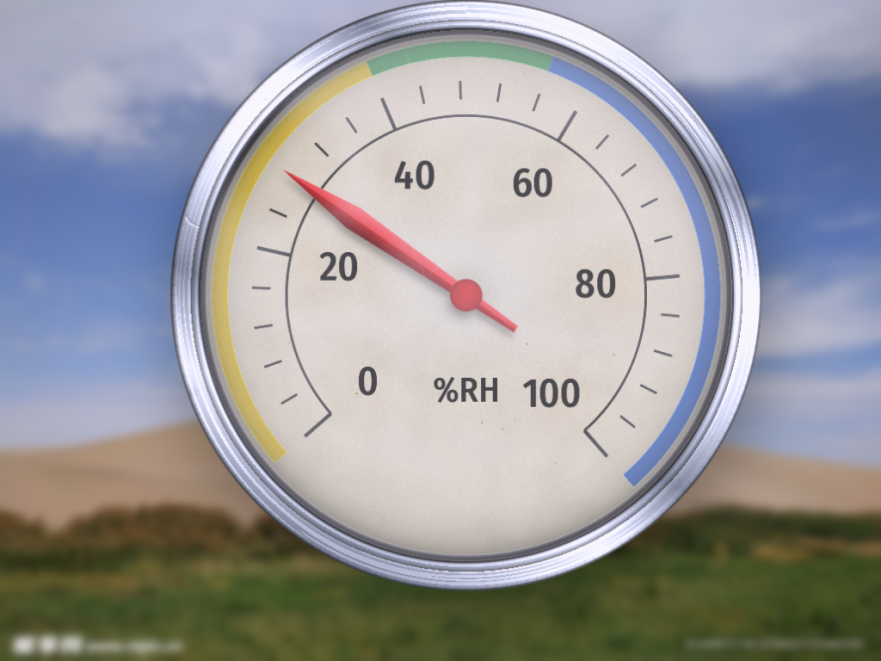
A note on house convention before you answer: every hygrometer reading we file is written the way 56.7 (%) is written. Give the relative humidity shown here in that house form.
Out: 28 (%)
